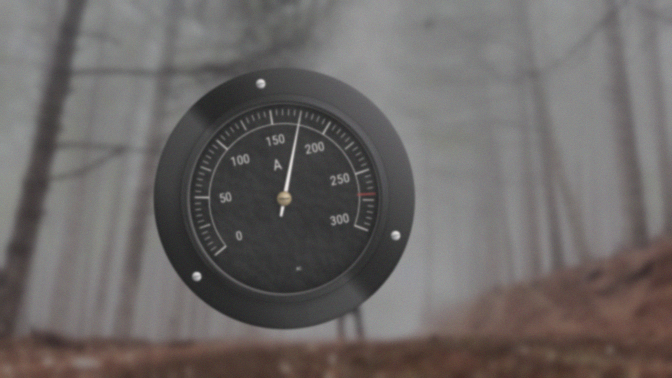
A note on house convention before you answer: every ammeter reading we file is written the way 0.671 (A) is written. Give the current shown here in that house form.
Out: 175 (A)
